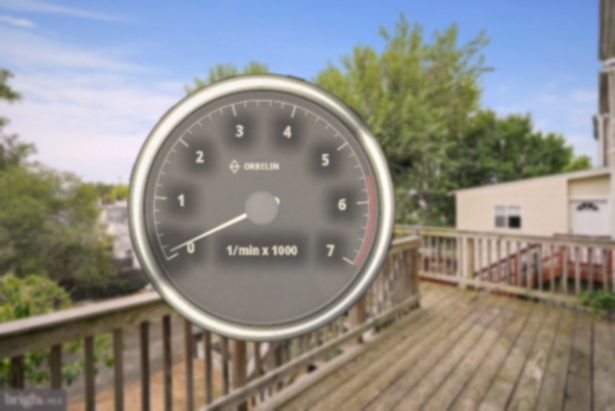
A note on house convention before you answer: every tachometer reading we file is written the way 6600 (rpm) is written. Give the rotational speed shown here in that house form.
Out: 100 (rpm)
